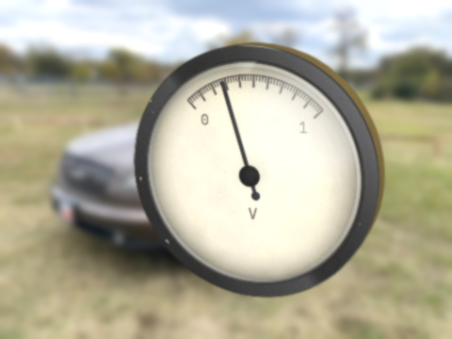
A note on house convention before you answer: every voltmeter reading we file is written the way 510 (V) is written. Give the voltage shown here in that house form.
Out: 0.3 (V)
